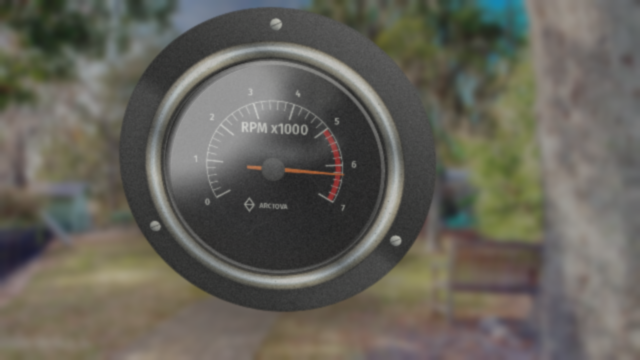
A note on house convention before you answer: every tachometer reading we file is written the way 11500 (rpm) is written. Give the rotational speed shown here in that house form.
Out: 6200 (rpm)
